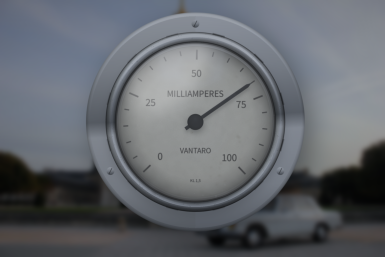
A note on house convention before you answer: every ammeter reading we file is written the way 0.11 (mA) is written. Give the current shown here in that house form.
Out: 70 (mA)
